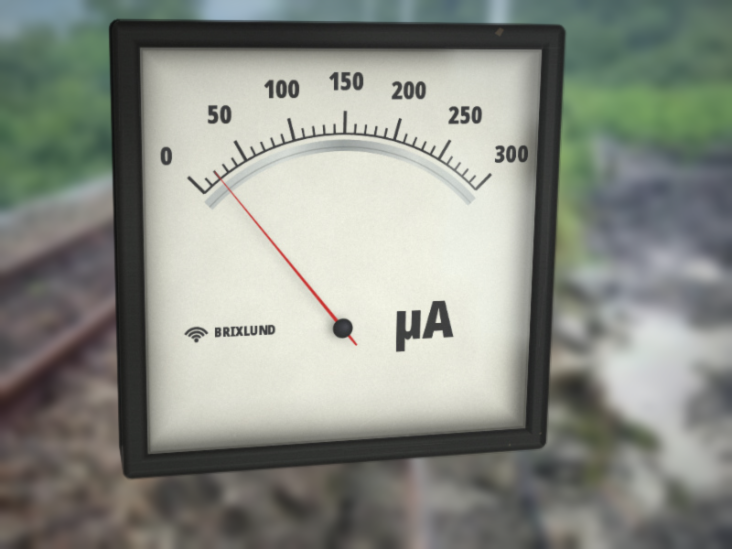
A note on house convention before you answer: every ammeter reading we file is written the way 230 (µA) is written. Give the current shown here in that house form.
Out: 20 (µA)
